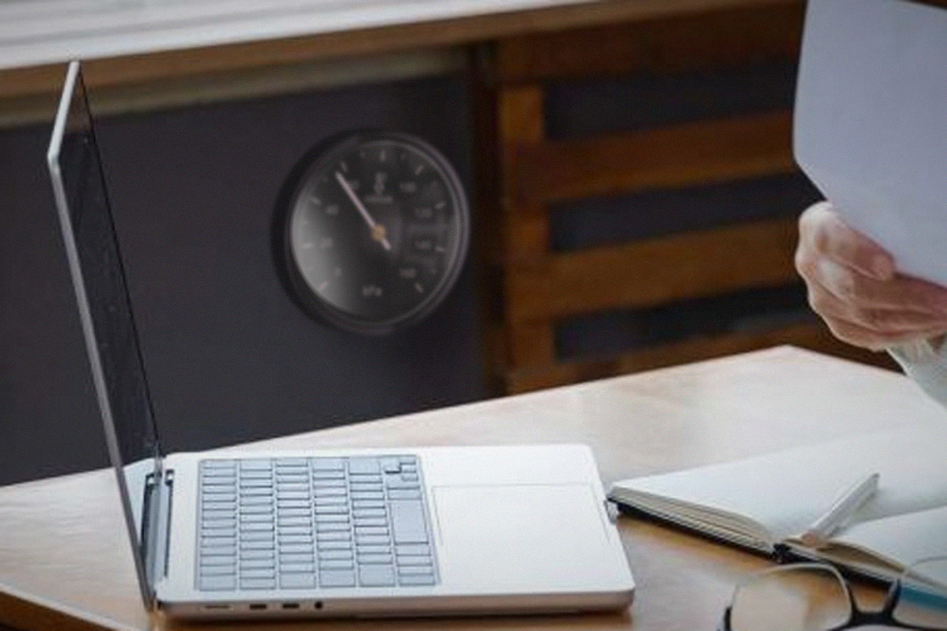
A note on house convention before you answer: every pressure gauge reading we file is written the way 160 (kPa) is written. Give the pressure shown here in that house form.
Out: 55 (kPa)
